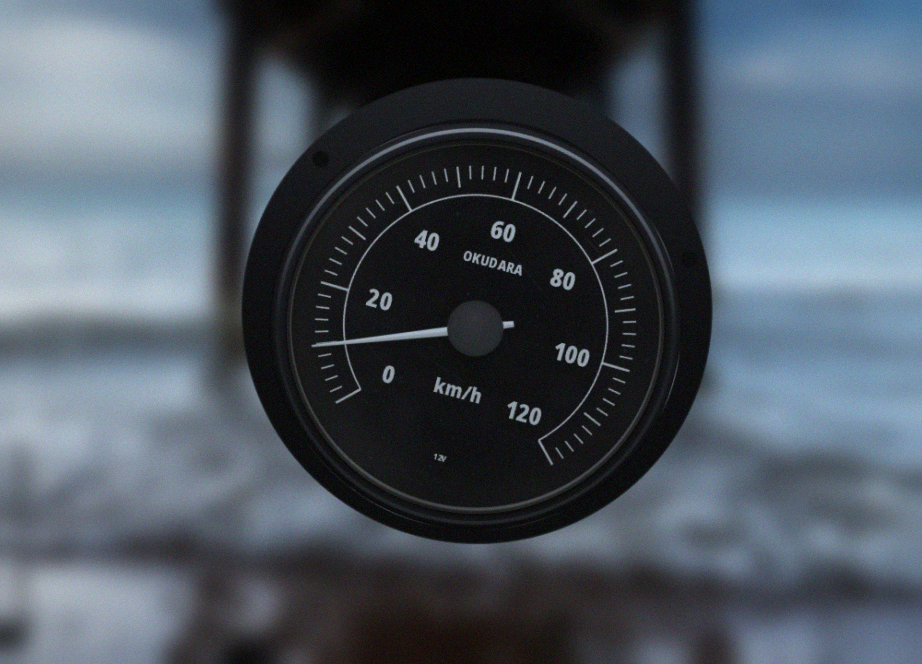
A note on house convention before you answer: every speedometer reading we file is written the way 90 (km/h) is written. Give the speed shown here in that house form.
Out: 10 (km/h)
